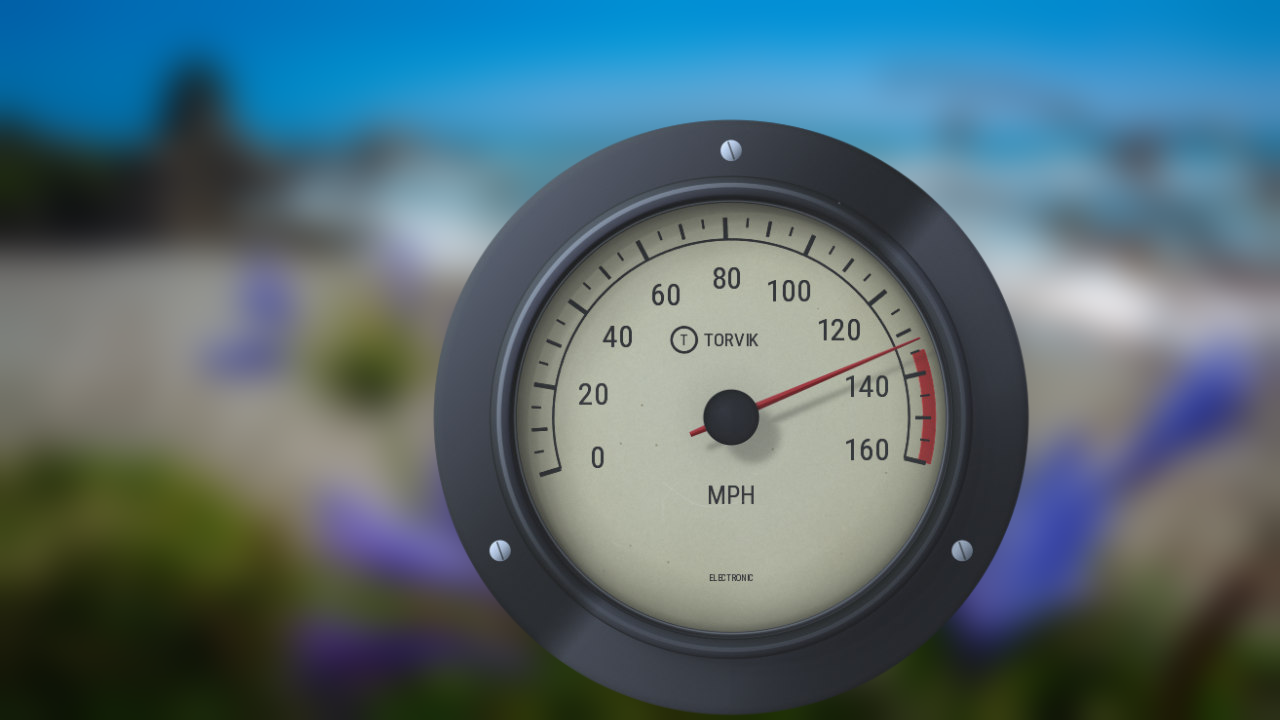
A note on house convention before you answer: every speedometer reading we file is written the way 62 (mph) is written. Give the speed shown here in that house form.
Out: 132.5 (mph)
